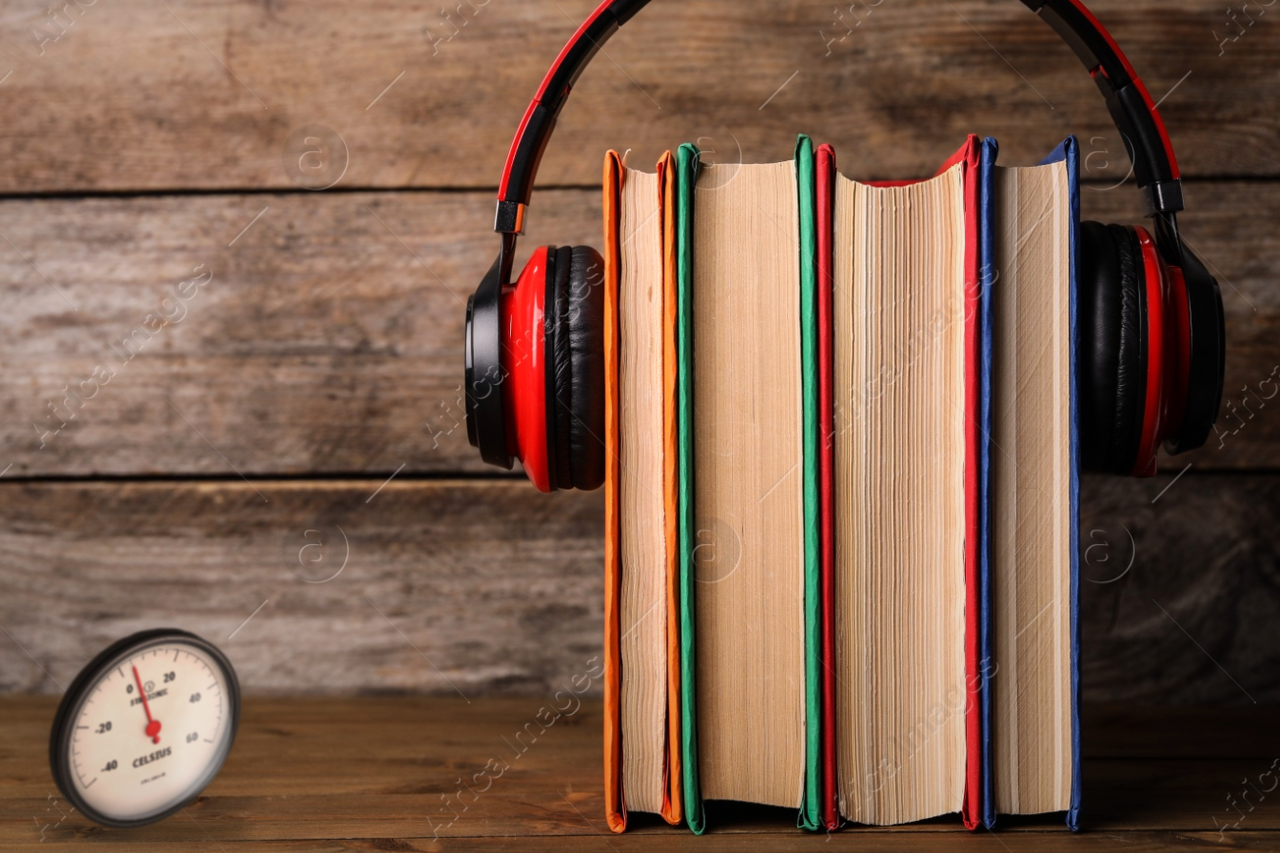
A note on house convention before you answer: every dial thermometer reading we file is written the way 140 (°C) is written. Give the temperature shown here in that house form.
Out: 4 (°C)
